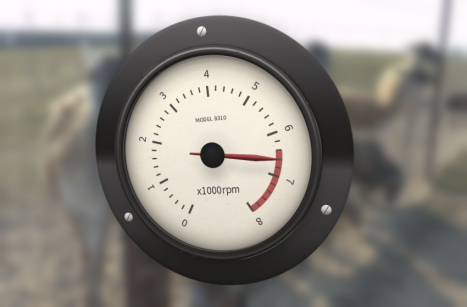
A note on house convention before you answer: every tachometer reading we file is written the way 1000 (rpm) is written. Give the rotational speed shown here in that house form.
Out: 6600 (rpm)
